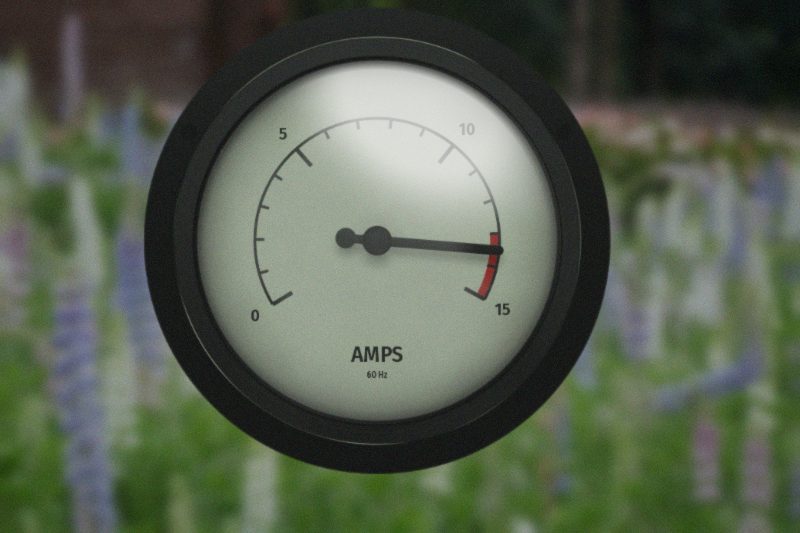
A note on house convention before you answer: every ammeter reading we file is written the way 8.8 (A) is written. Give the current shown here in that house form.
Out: 13.5 (A)
